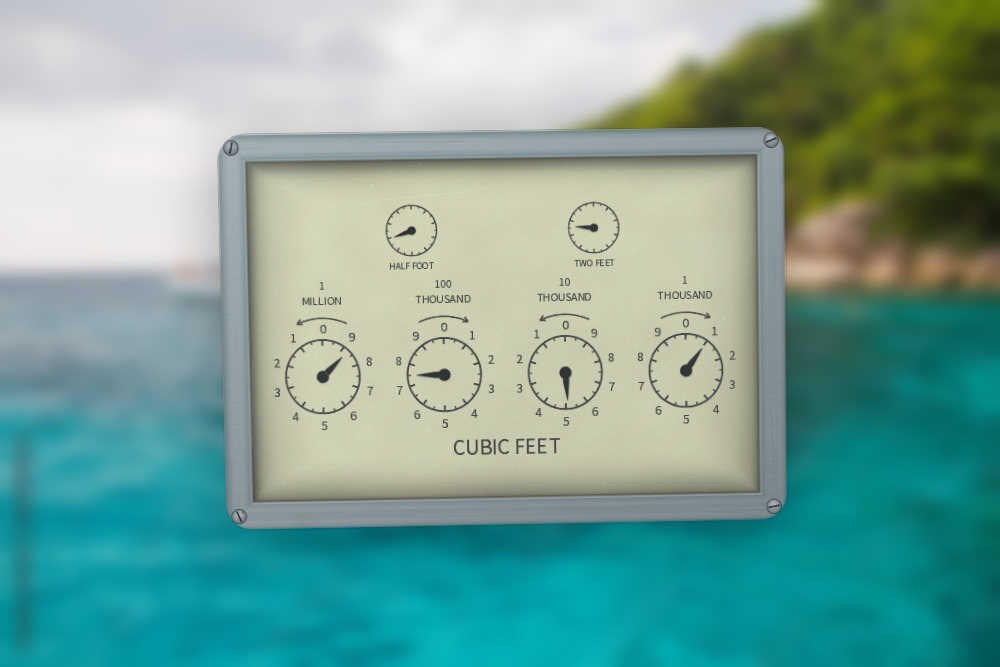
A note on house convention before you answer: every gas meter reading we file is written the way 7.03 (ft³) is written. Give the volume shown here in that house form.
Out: 875100 (ft³)
